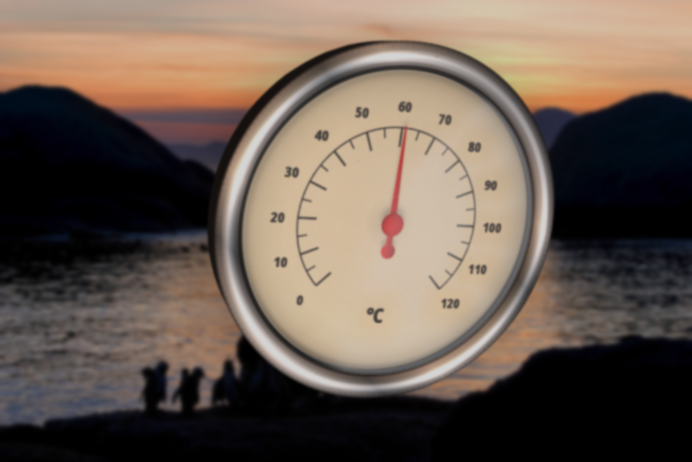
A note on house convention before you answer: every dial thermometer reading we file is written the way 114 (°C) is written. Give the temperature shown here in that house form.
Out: 60 (°C)
